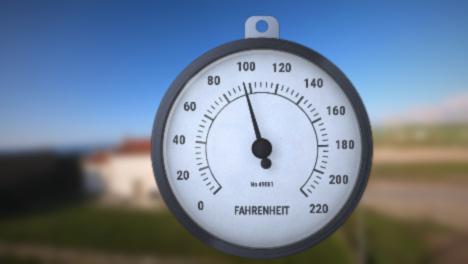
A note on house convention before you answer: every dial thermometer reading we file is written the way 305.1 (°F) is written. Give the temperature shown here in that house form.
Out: 96 (°F)
